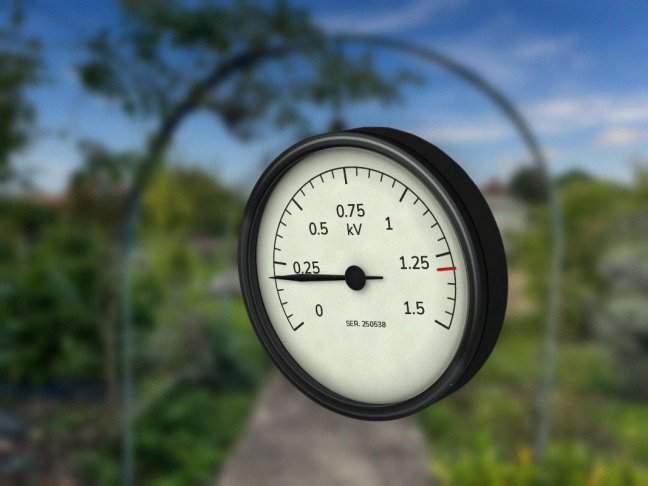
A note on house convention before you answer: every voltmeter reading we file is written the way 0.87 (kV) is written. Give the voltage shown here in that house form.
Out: 0.2 (kV)
